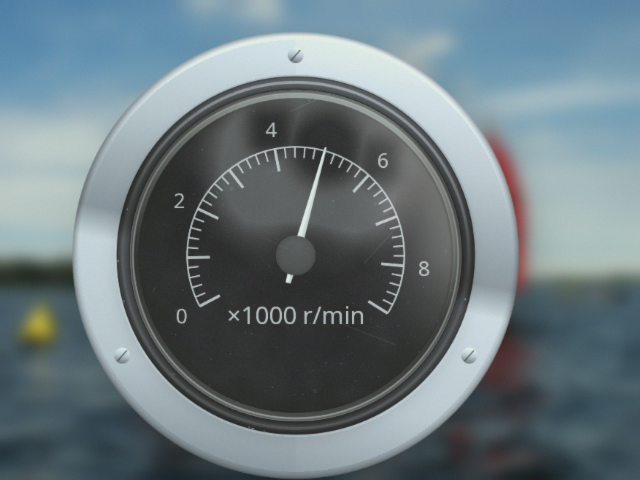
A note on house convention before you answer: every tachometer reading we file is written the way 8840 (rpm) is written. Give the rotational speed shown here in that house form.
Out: 5000 (rpm)
